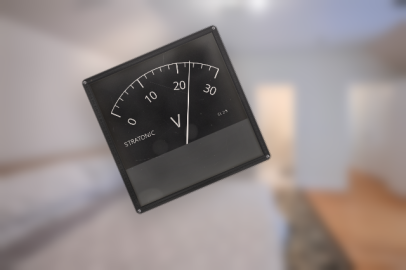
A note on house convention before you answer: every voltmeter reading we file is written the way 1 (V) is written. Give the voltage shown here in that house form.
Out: 23 (V)
